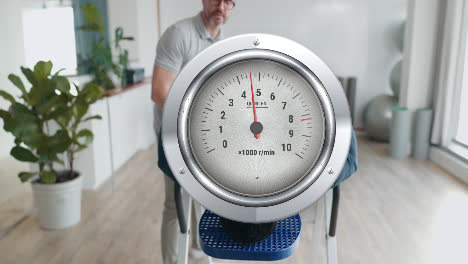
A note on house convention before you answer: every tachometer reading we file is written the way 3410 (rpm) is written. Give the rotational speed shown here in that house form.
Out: 4600 (rpm)
